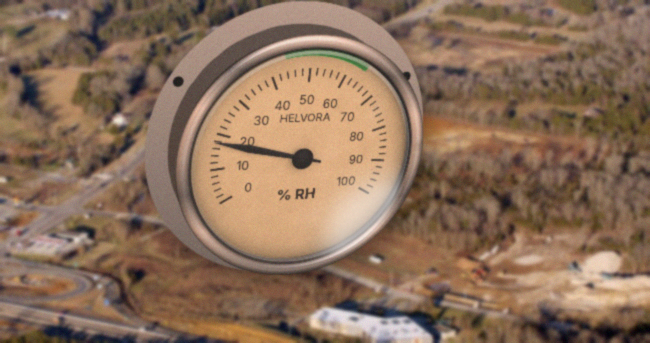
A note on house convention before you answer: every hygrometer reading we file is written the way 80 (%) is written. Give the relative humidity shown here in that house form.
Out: 18 (%)
